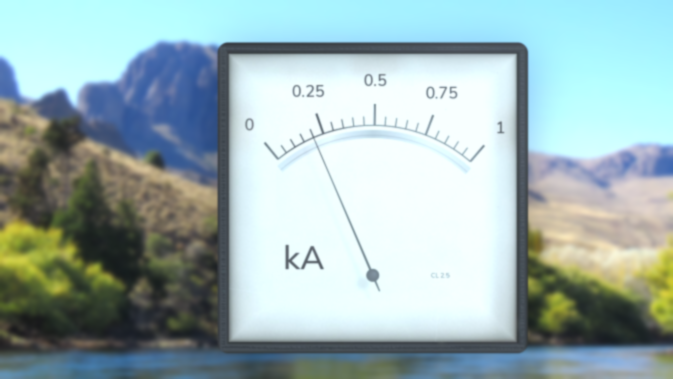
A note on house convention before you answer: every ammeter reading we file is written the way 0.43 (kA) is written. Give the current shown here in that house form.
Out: 0.2 (kA)
